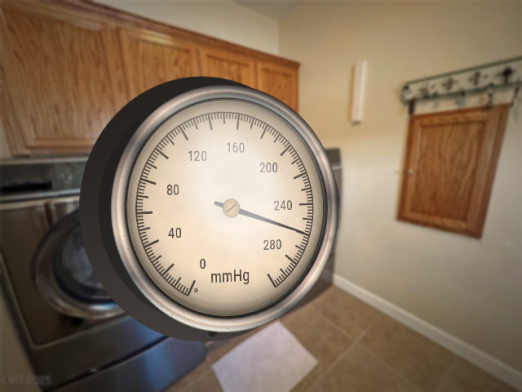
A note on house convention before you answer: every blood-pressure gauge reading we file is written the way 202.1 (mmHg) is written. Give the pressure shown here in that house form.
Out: 260 (mmHg)
